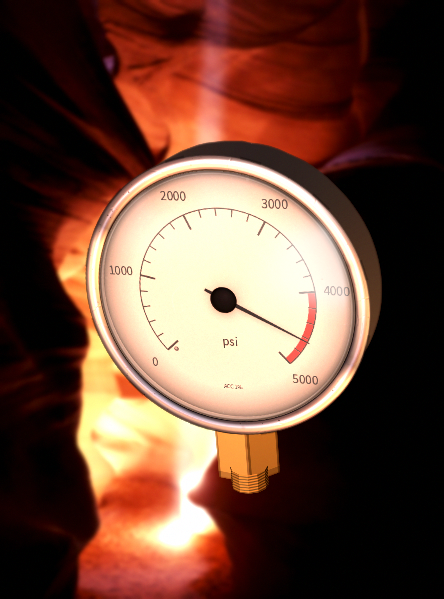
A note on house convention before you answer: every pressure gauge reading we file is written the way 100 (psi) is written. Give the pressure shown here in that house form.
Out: 4600 (psi)
